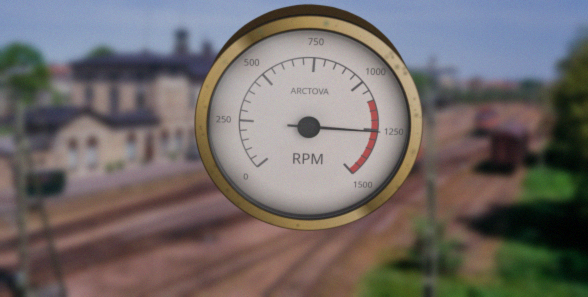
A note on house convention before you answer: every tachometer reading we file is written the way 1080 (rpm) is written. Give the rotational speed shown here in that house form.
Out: 1250 (rpm)
